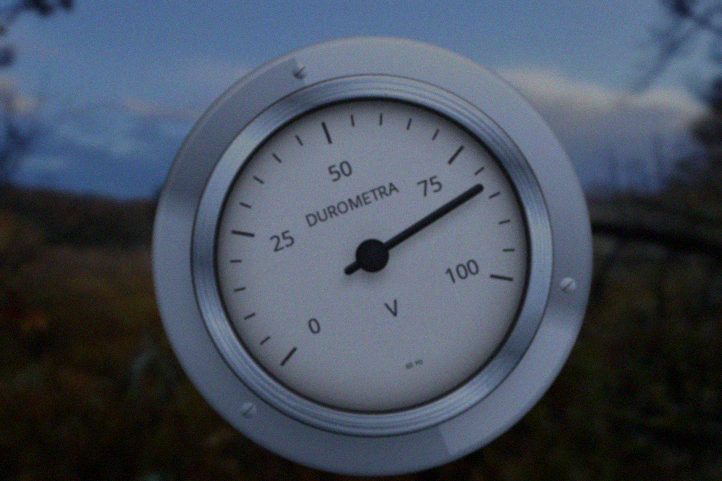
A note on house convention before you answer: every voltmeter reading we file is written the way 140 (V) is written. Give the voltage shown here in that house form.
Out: 82.5 (V)
